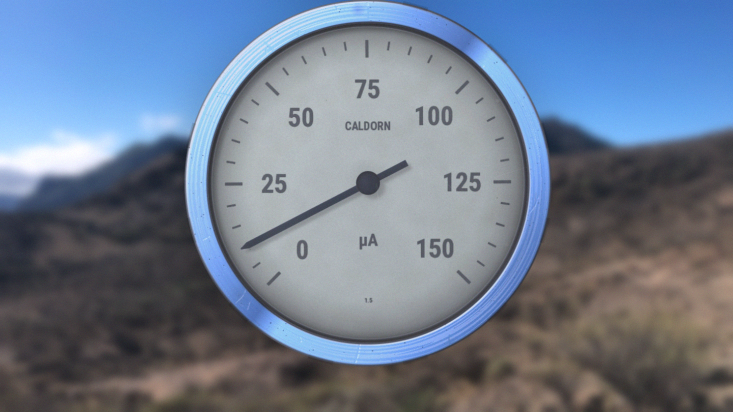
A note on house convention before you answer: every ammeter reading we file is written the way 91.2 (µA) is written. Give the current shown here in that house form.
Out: 10 (µA)
